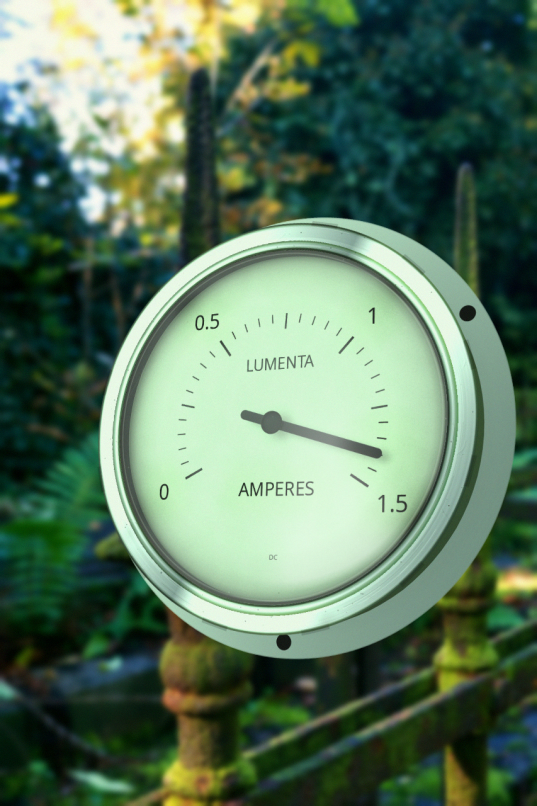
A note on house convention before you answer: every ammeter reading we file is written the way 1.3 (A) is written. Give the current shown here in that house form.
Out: 1.4 (A)
